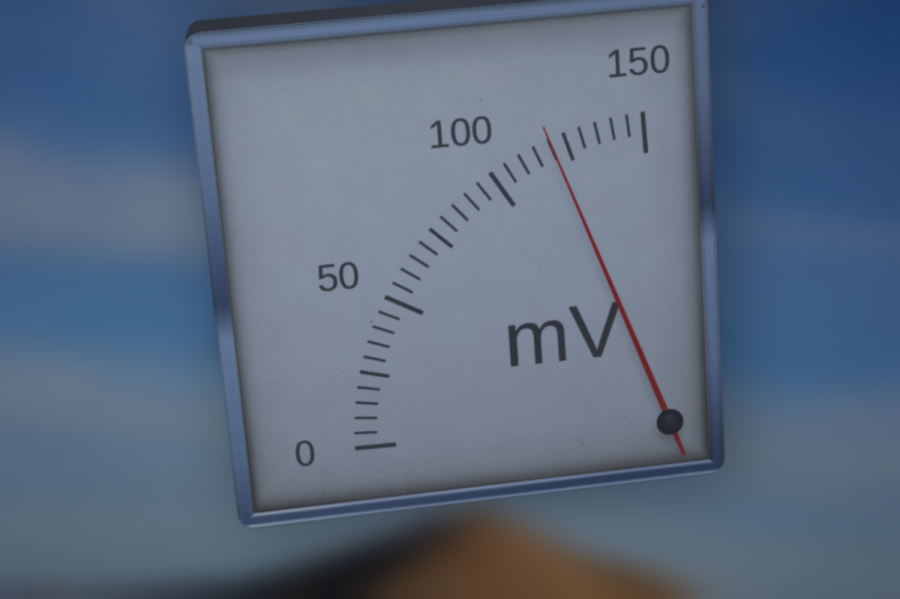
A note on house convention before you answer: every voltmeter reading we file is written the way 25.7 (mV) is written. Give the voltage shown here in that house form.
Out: 120 (mV)
